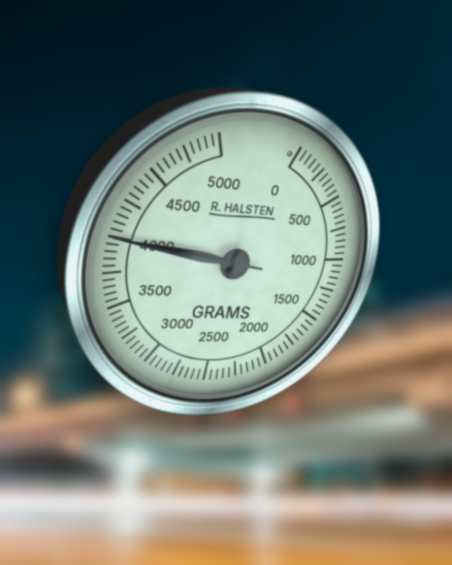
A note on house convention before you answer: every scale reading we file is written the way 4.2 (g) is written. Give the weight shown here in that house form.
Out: 4000 (g)
